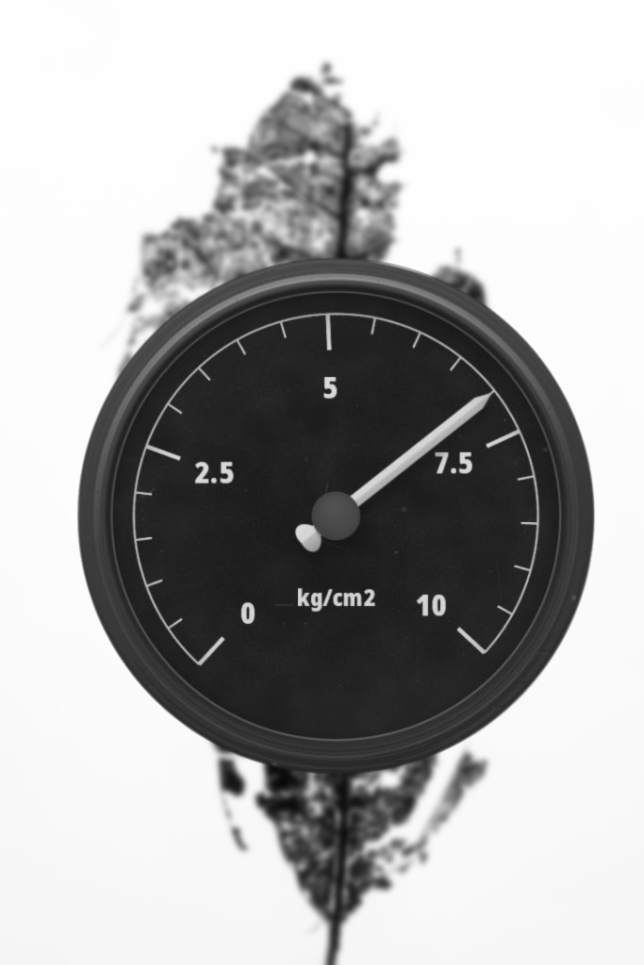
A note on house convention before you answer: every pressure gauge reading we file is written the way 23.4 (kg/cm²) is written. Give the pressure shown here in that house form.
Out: 7 (kg/cm²)
